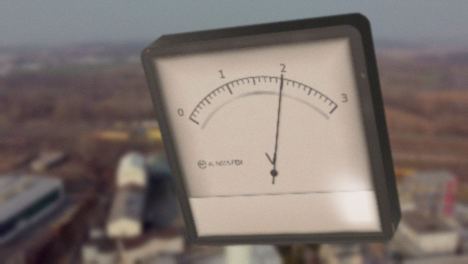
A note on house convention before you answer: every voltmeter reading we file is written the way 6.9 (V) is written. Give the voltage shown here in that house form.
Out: 2 (V)
